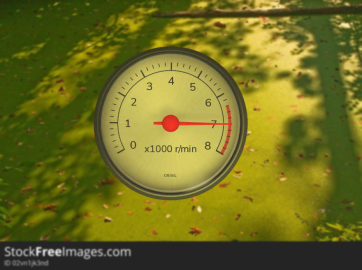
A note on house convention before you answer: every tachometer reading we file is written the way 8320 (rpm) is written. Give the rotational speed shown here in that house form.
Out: 7000 (rpm)
